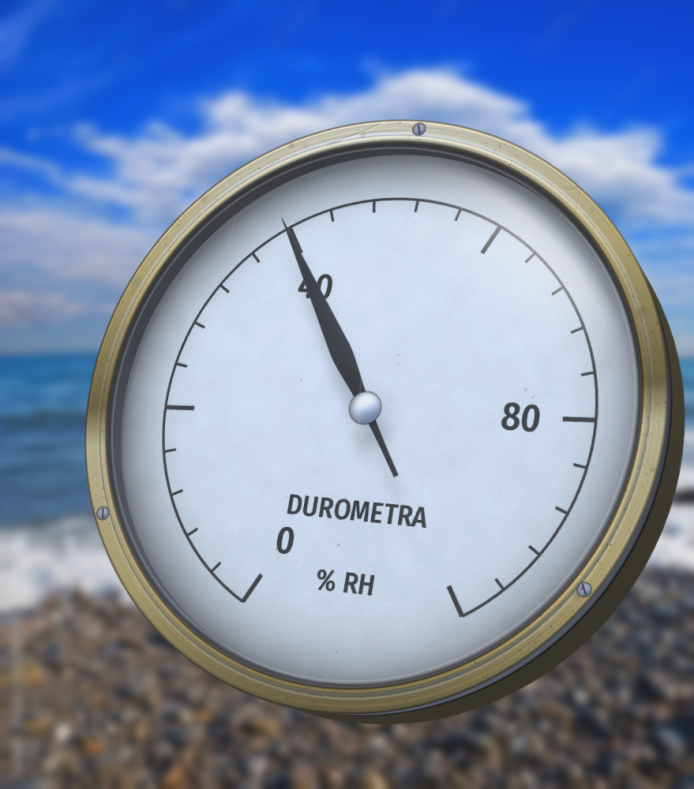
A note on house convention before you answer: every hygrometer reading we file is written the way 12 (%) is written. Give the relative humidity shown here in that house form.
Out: 40 (%)
